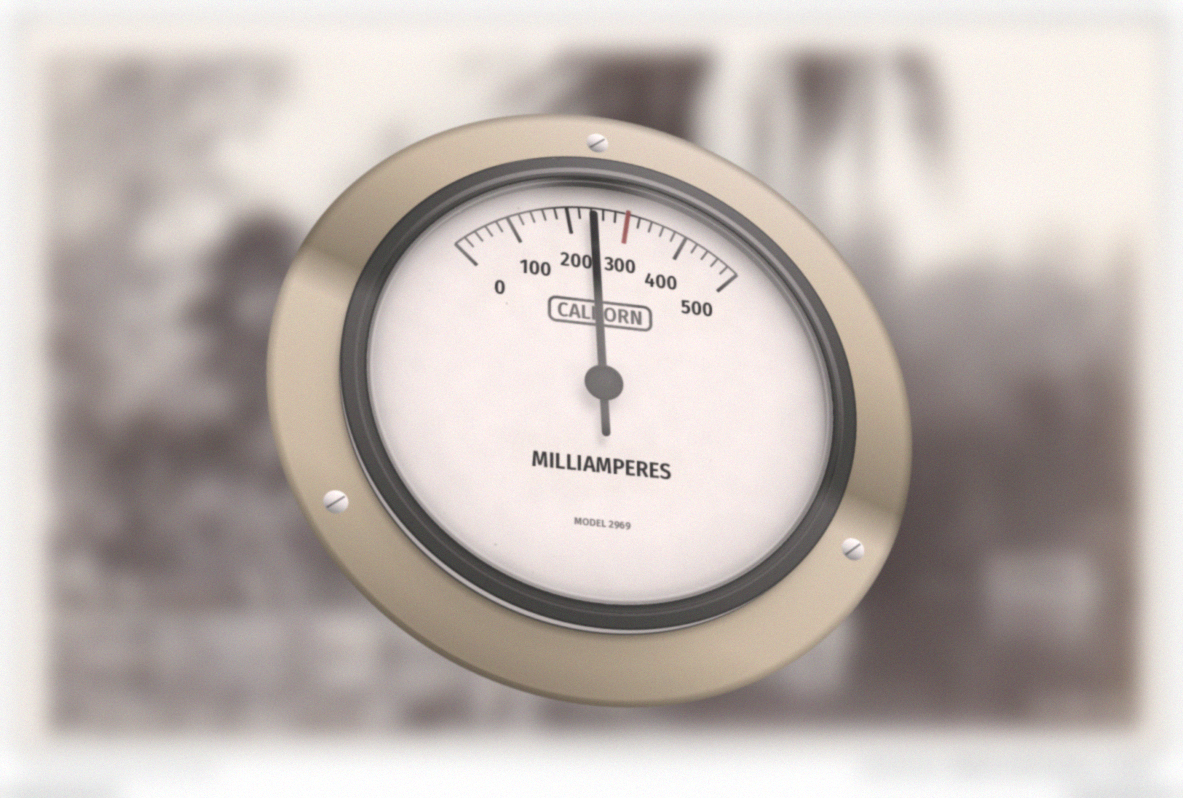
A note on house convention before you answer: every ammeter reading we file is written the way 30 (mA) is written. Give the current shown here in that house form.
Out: 240 (mA)
